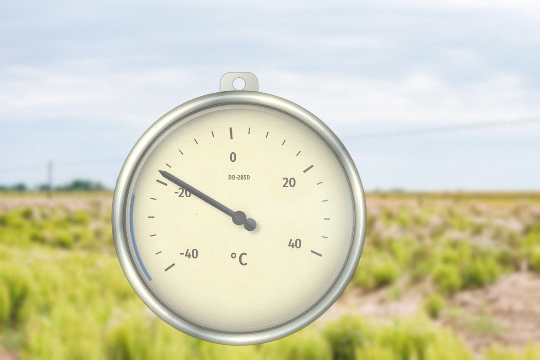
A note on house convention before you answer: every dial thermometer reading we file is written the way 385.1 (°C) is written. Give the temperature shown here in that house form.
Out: -18 (°C)
